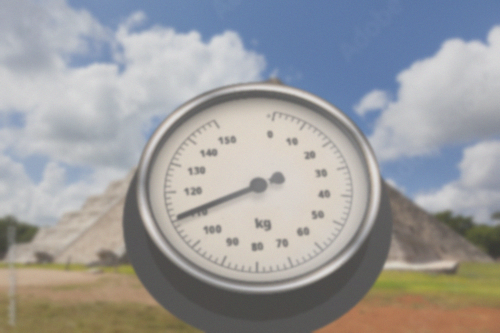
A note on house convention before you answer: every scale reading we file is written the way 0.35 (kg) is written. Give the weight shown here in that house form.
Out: 110 (kg)
